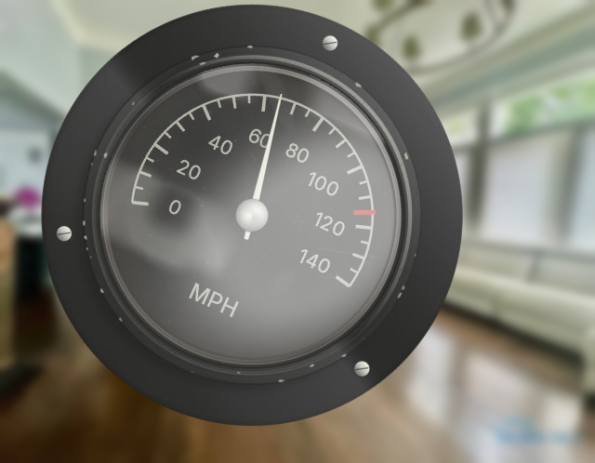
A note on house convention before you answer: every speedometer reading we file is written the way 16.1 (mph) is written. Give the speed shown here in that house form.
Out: 65 (mph)
